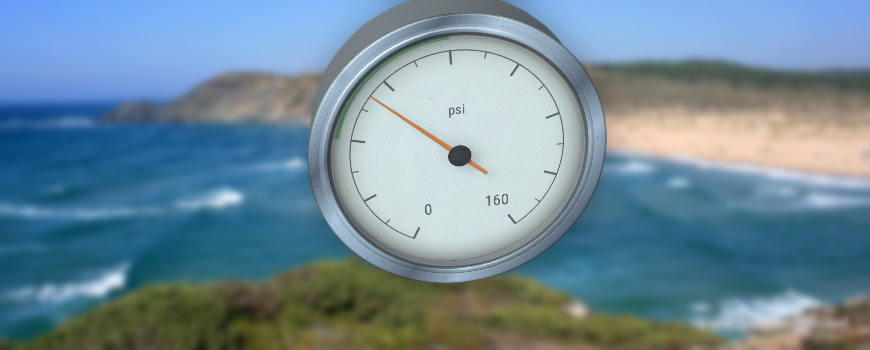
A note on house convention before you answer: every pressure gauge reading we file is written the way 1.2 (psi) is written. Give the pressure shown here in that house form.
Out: 55 (psi)
